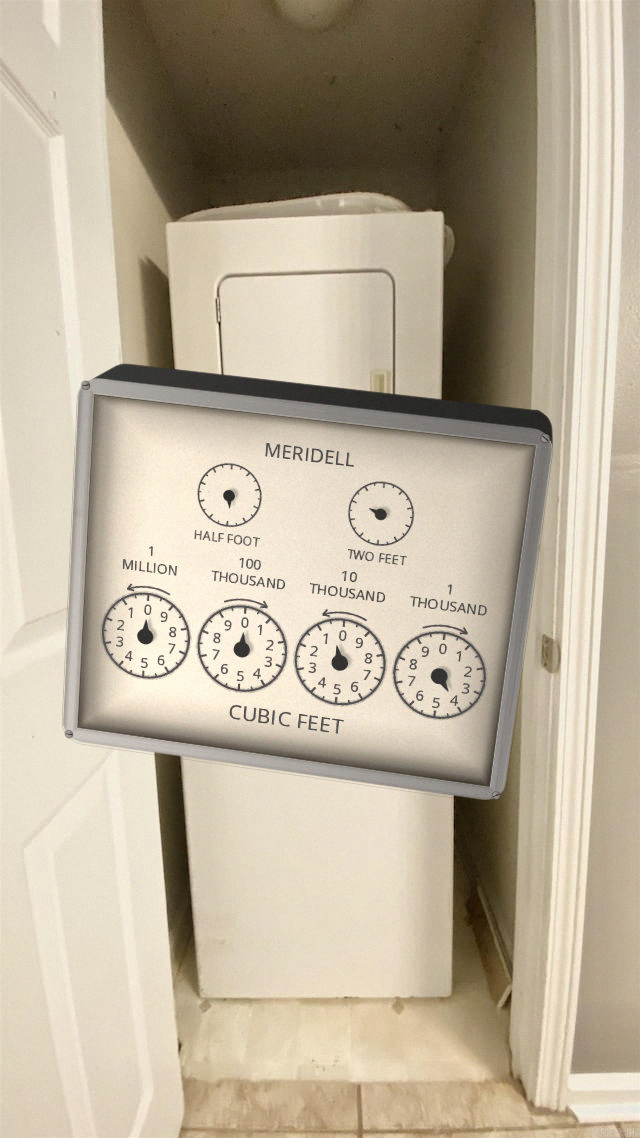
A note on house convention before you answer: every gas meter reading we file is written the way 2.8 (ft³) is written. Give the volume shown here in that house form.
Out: 400 (ft³)
